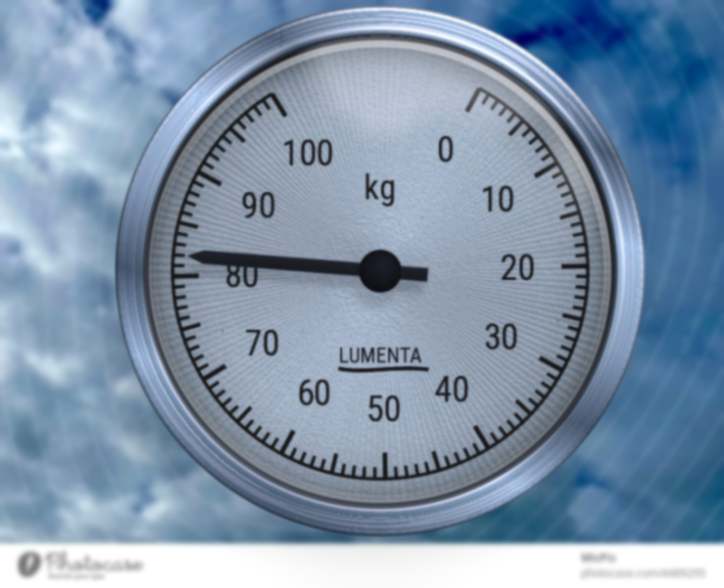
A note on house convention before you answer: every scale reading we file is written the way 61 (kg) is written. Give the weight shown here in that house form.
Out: 82 (kg)
